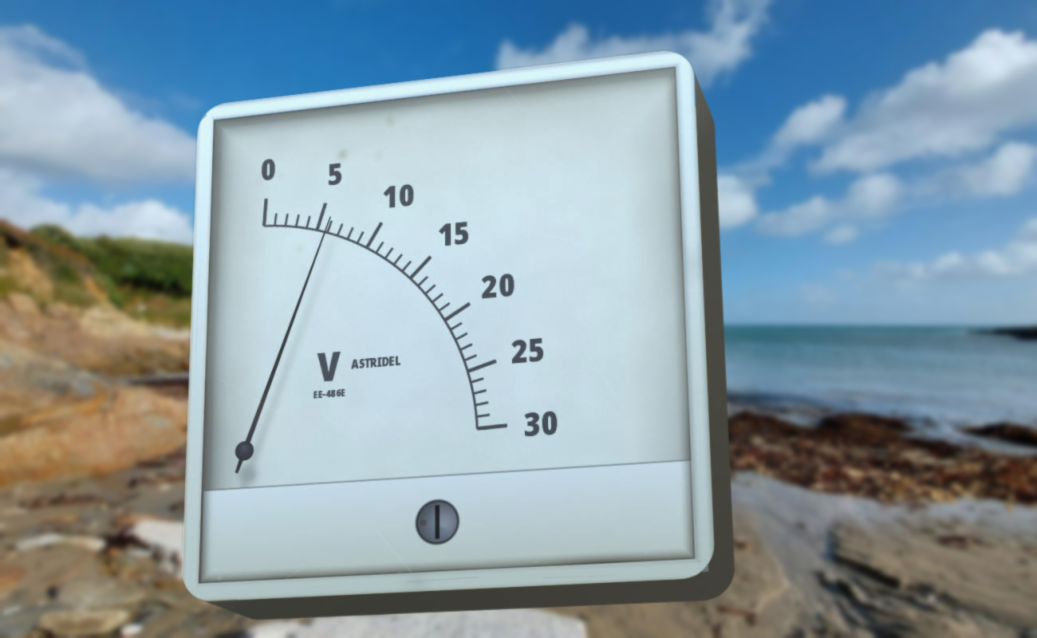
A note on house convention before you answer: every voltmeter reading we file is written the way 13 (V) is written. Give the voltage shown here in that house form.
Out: 6 (V)
